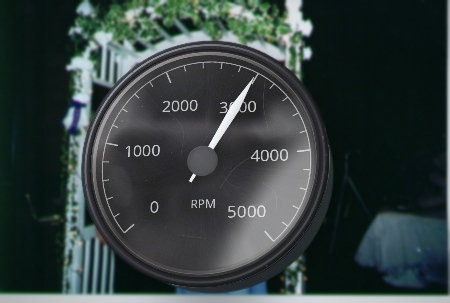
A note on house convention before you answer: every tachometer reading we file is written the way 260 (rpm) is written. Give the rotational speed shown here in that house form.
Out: 3000 (rpm)
